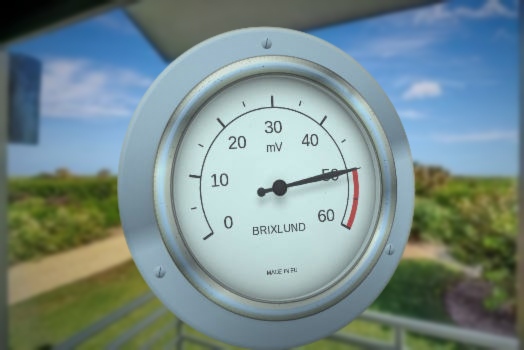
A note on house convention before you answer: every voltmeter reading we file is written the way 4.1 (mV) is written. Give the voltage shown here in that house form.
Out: 50 (mV)
